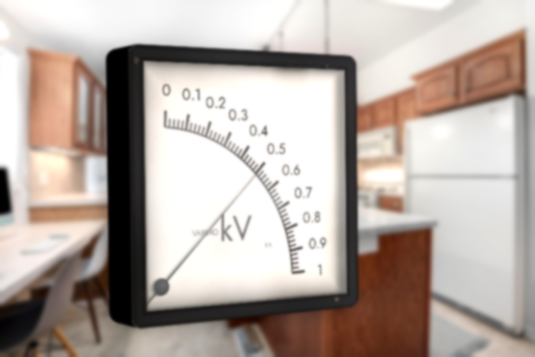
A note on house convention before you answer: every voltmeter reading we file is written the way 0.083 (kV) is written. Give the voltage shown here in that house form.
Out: 0.5 (kV)
